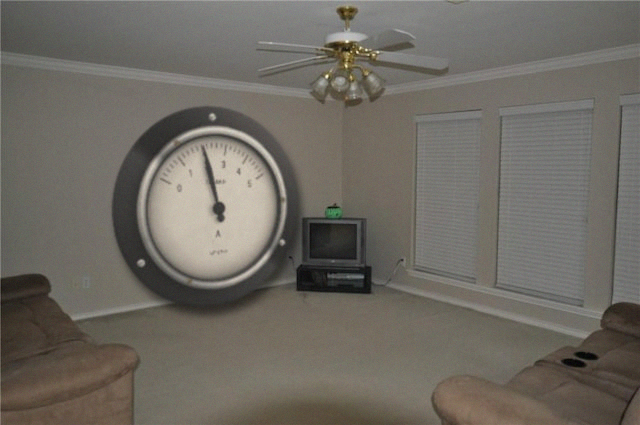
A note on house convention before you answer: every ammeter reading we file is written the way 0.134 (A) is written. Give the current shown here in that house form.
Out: 2 (A)
